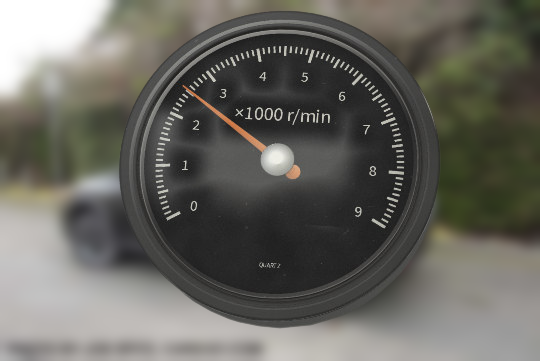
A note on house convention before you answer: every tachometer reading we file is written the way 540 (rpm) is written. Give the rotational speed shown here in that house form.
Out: 2500 (rpm)
